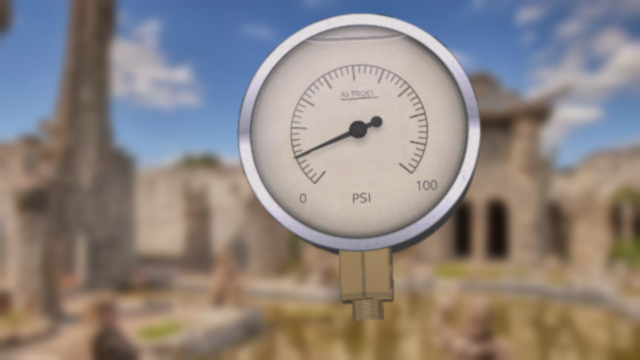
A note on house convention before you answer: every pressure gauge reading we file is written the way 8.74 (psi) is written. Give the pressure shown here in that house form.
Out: 10 (psi)
